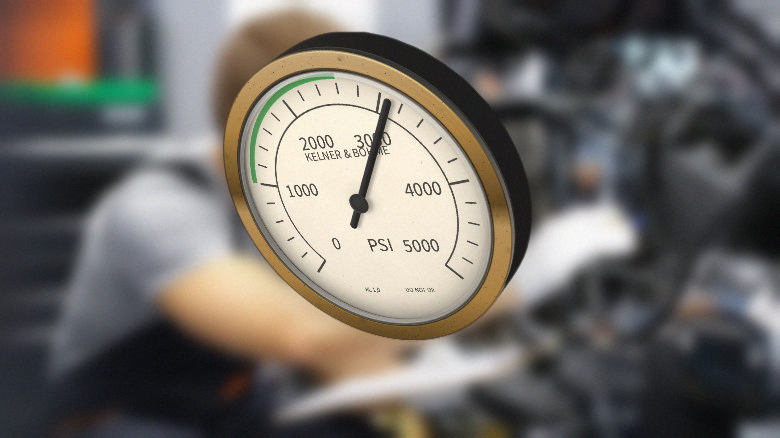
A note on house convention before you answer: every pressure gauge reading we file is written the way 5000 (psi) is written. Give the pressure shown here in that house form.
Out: 3100 (psi)
